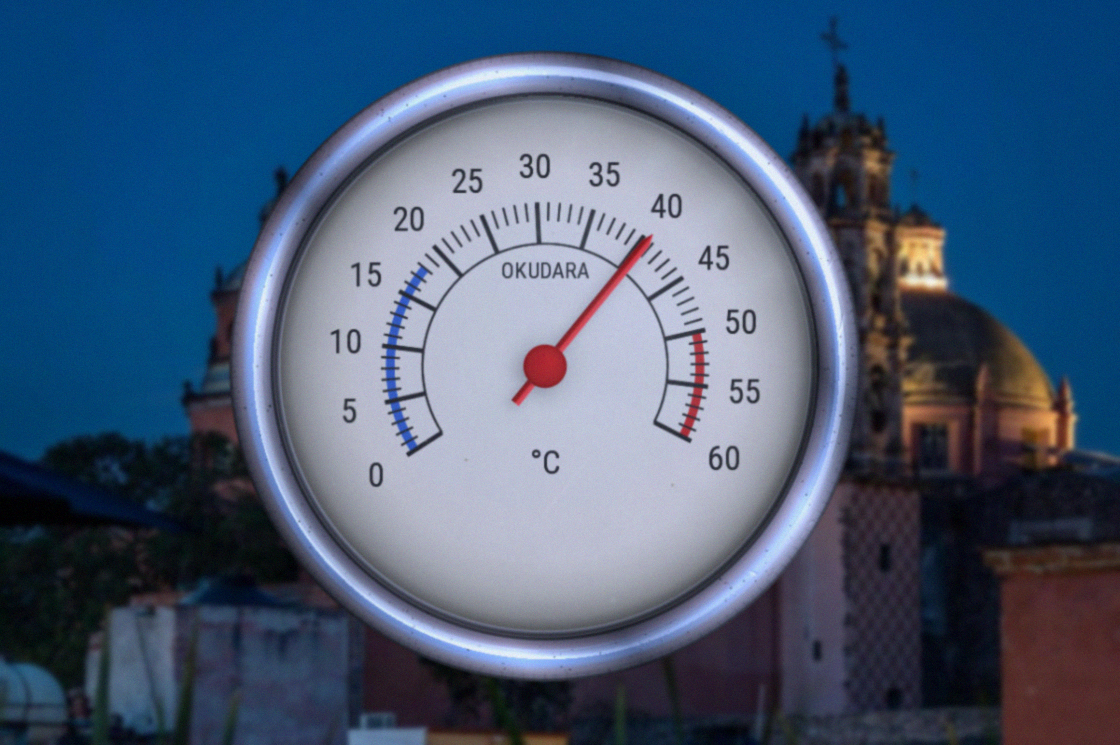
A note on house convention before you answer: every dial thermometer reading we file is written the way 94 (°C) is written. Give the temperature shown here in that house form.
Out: 40.5 (°C)
